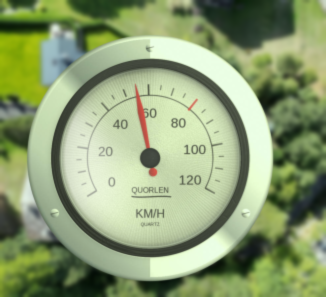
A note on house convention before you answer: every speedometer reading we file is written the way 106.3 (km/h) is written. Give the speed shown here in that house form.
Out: 55 (km/h)
